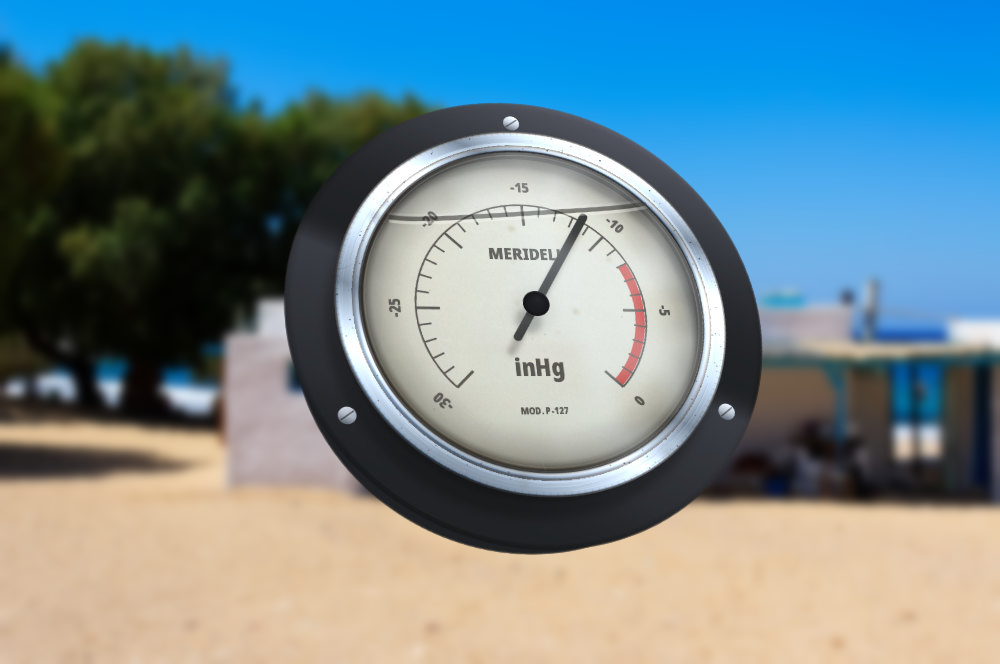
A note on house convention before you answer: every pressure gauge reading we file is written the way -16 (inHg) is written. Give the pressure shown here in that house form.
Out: -11.5 (inHg)
